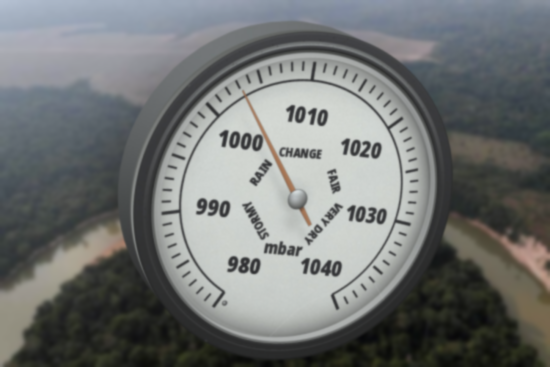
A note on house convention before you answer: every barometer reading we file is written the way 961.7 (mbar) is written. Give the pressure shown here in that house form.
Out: 1003 (mbar)
